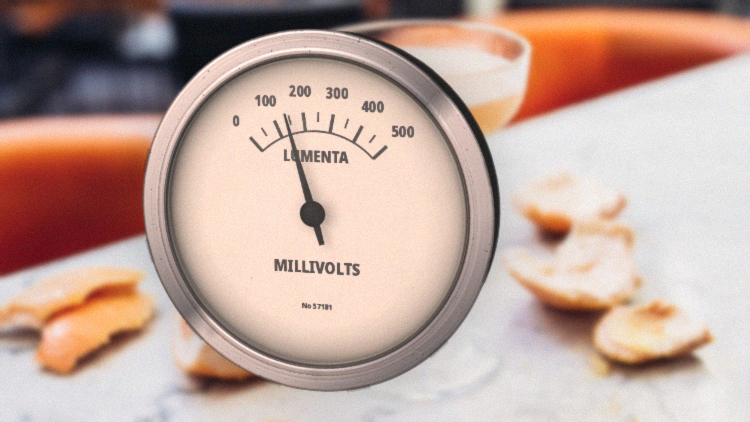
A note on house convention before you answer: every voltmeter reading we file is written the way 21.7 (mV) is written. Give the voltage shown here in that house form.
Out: 150 (mV)
